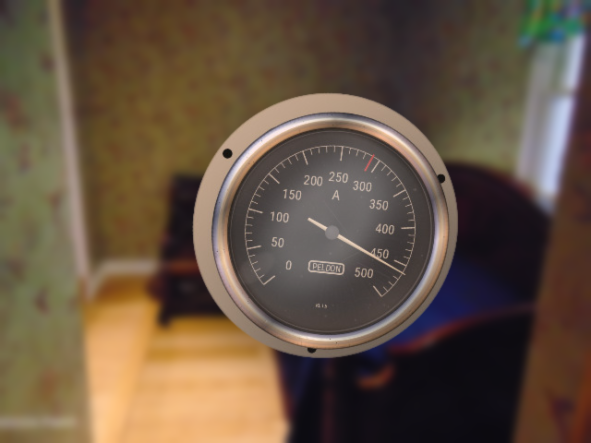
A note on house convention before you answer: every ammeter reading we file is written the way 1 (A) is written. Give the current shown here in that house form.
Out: 460 (A)
